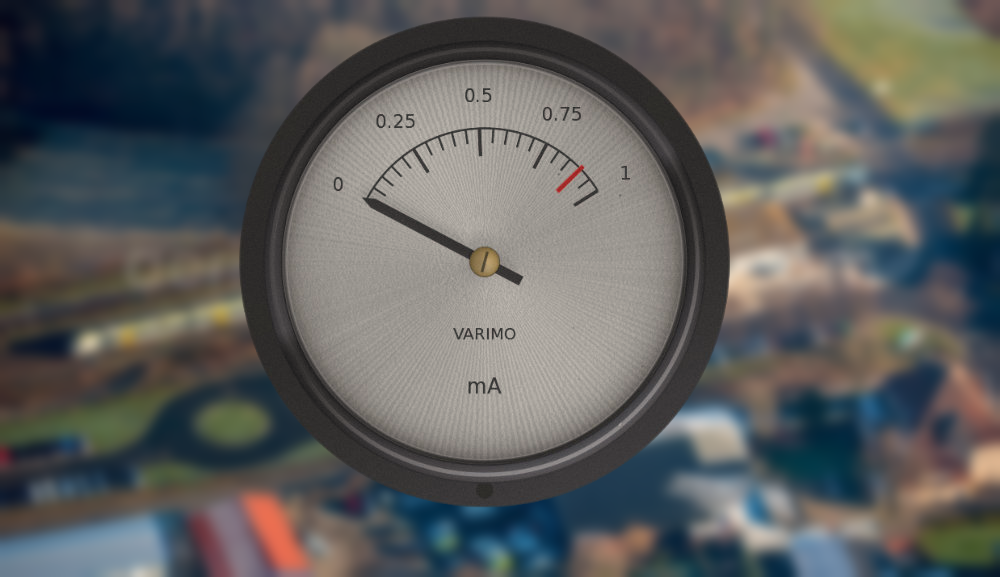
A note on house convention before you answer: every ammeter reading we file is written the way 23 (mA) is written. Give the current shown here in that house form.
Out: 0 (mA)
